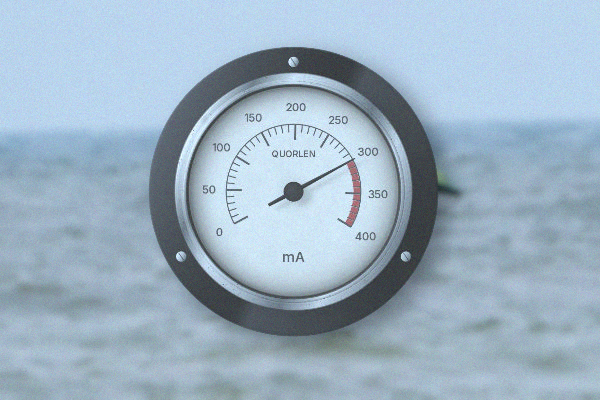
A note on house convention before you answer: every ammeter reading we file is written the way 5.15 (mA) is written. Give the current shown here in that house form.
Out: 300 (mA)
